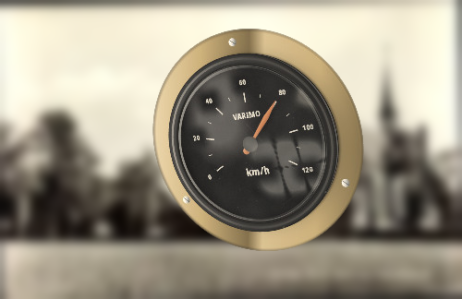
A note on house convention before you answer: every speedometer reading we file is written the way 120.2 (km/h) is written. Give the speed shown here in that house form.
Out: 80 (km/h)
